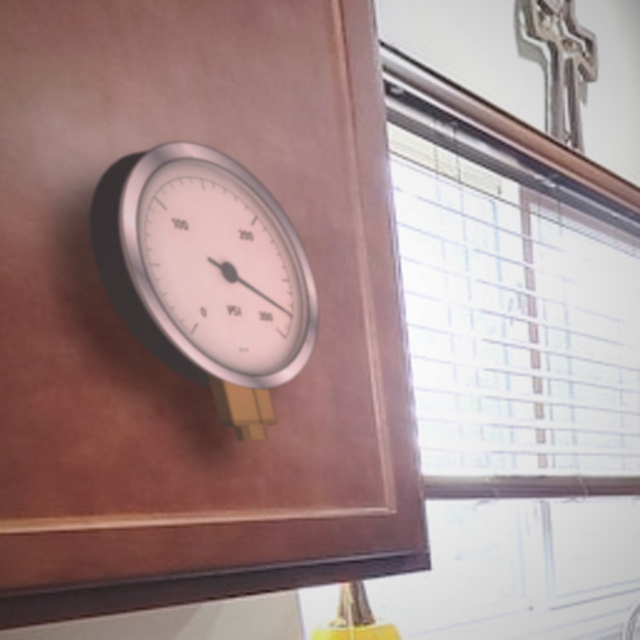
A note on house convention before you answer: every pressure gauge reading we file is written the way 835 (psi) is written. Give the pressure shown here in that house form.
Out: 280 (psi)
